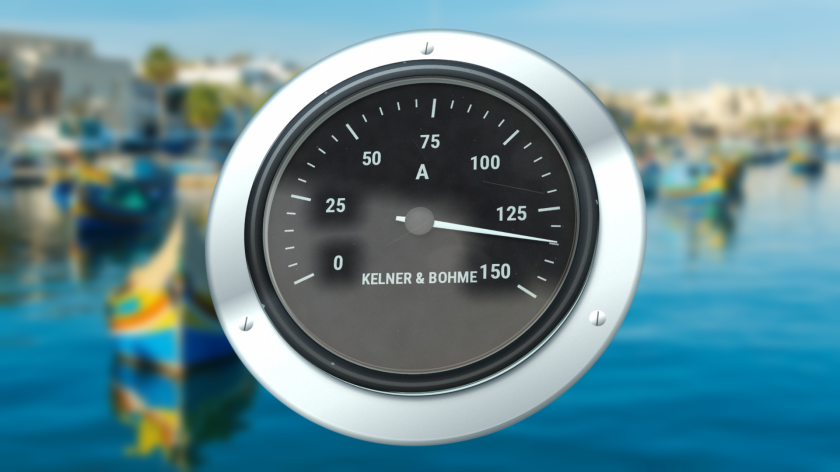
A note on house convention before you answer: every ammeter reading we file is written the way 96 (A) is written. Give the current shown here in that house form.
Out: 135 (A)
